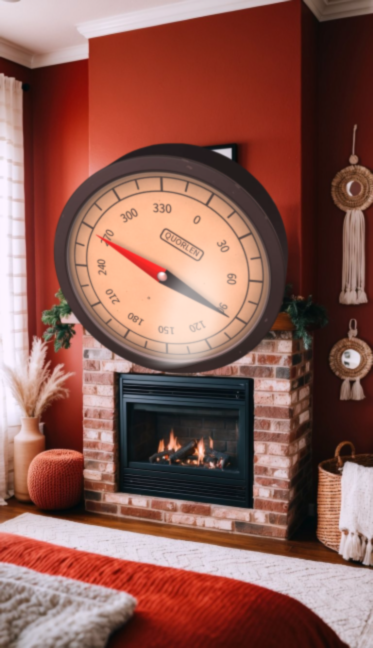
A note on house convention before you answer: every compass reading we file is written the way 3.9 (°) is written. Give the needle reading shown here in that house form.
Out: 270 (°)
